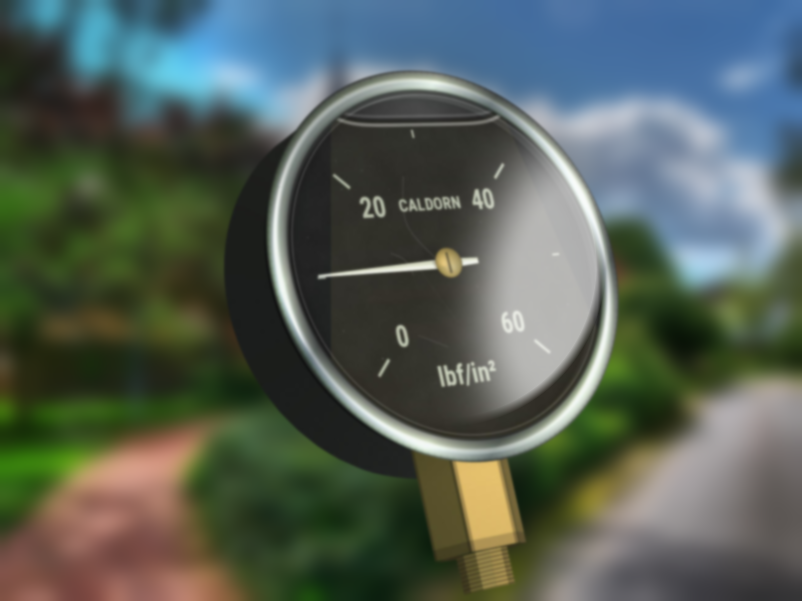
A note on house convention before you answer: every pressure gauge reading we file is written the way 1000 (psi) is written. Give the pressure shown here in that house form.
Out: 10 (psi)
